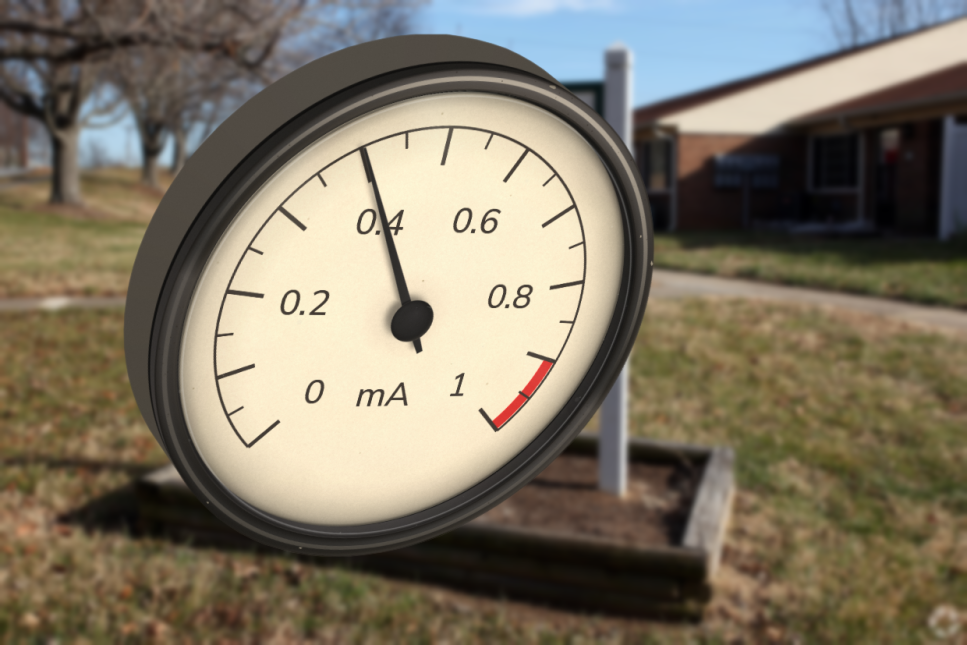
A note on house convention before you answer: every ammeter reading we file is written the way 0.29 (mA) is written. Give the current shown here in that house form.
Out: 0.4 (mA)
